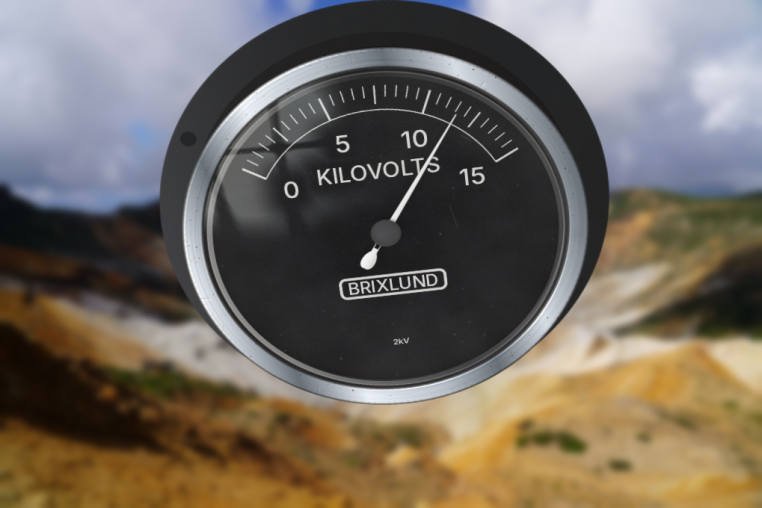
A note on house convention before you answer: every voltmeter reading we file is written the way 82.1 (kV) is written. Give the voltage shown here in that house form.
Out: 11.5 (kV)
